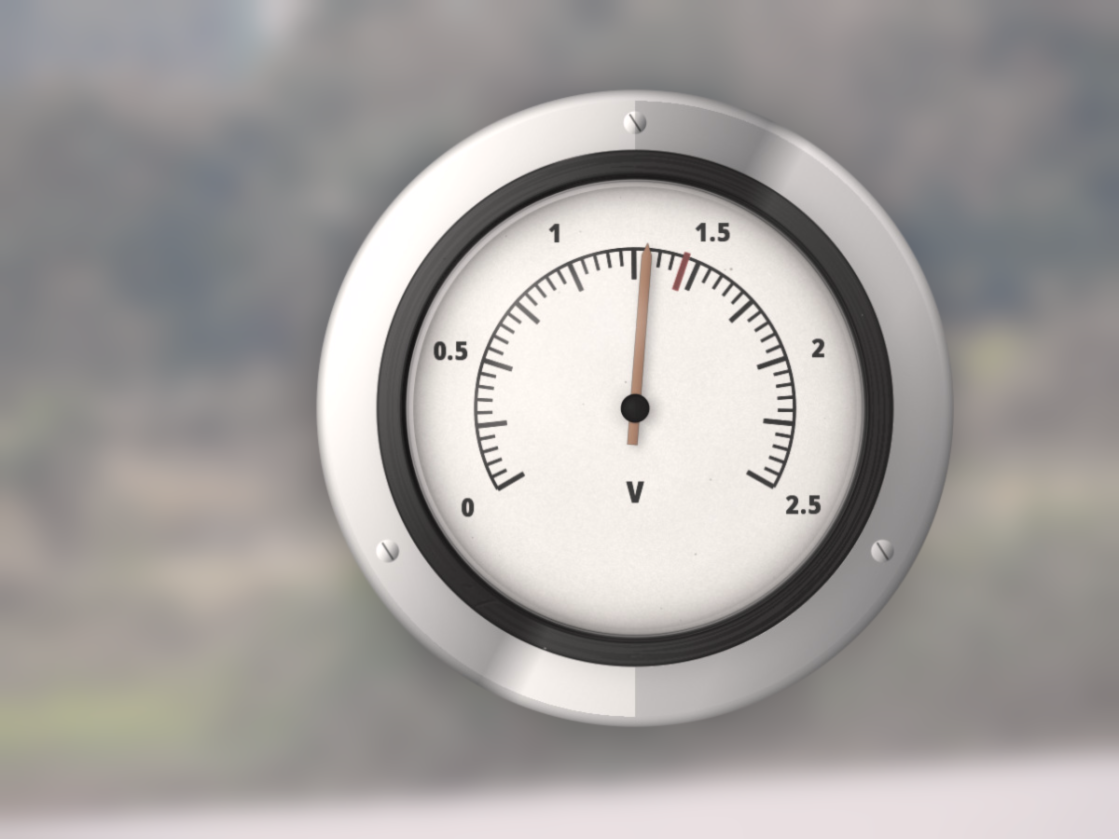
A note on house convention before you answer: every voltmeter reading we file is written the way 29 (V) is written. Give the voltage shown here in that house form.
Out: 1.3 (V)
